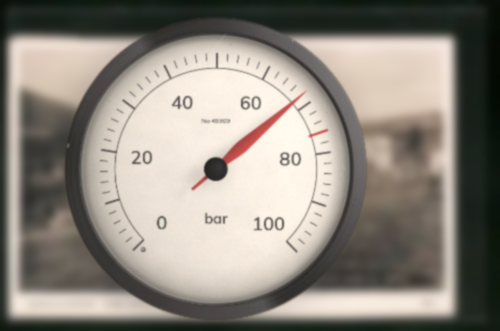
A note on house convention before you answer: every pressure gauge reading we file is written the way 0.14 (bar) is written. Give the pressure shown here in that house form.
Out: 68 (bar)
